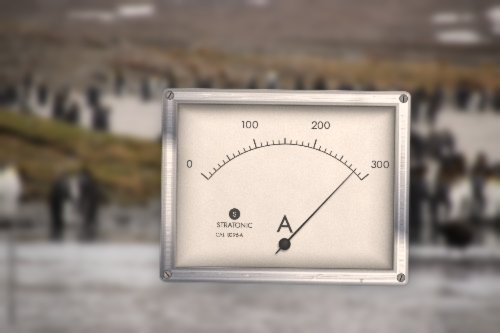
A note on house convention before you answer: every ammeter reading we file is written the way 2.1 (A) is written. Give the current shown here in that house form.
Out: 280 (A)
